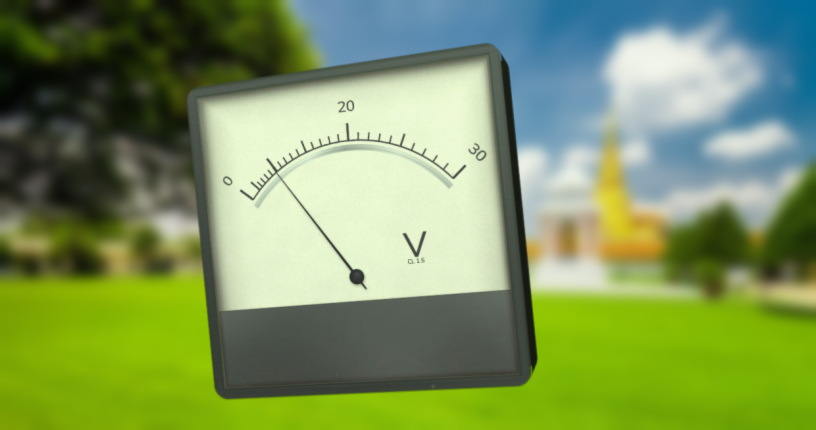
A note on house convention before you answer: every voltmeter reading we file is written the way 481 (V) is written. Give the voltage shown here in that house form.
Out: 10 (V)
